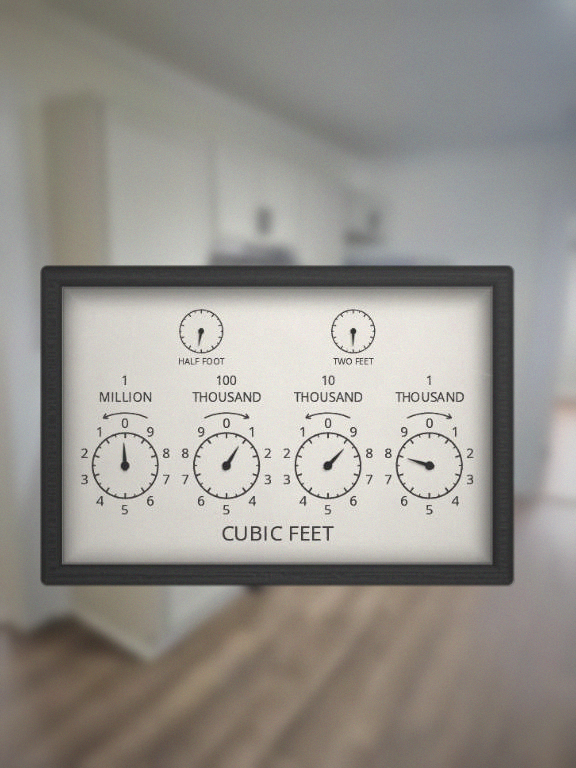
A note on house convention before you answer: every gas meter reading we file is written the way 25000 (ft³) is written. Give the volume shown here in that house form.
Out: 8800 (ft³)
